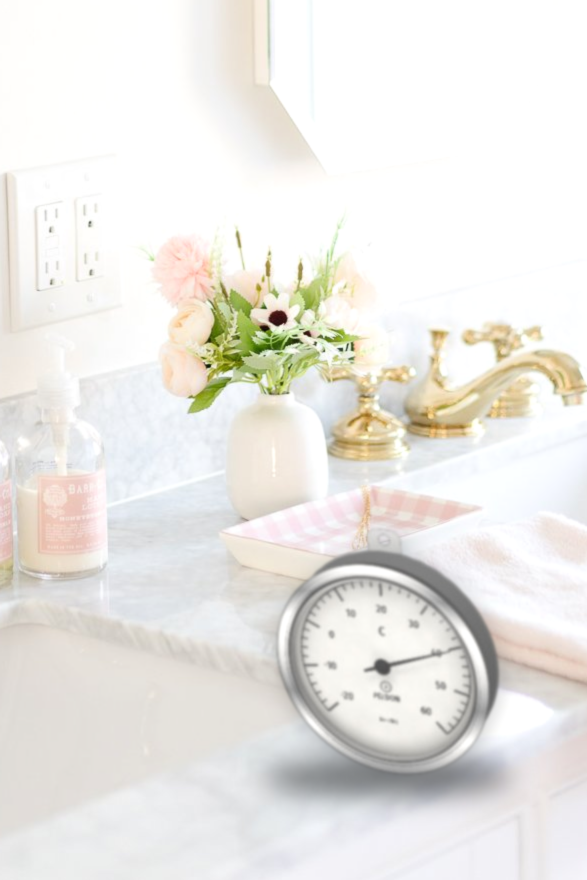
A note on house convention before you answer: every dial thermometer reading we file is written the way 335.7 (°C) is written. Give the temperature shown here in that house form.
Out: 40 (°C)
